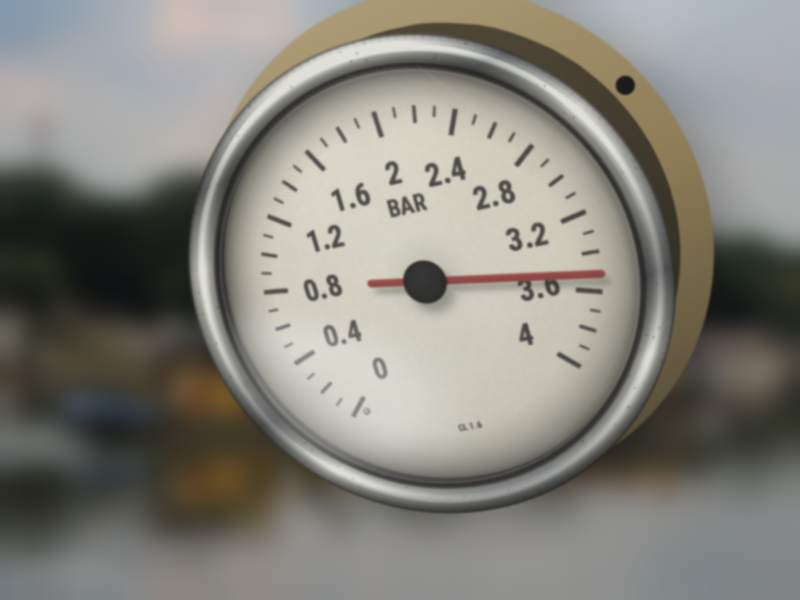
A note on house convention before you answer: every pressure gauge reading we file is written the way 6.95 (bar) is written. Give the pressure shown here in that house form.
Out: 3.5 (bar)
